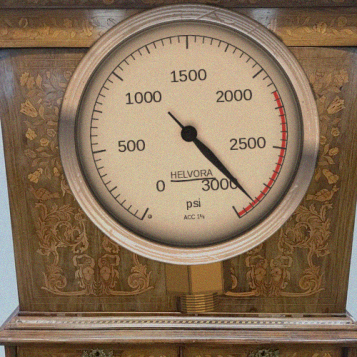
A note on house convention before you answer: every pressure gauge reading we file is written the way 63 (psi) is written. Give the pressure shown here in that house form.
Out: 2875 (psi)
